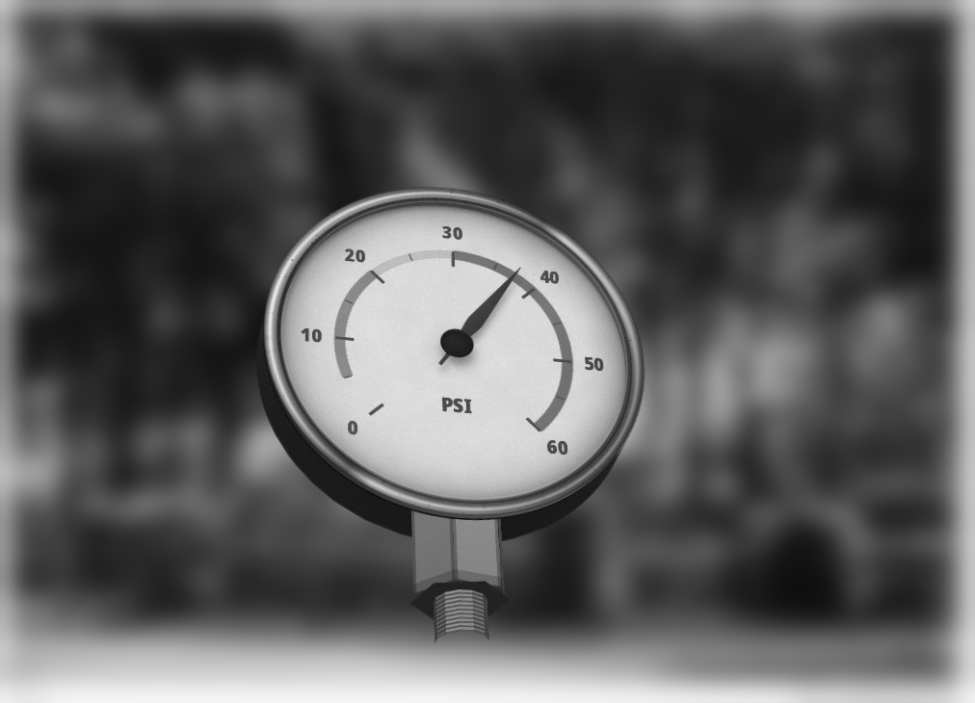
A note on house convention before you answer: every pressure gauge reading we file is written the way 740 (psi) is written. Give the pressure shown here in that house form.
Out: 37.5 (psi)
